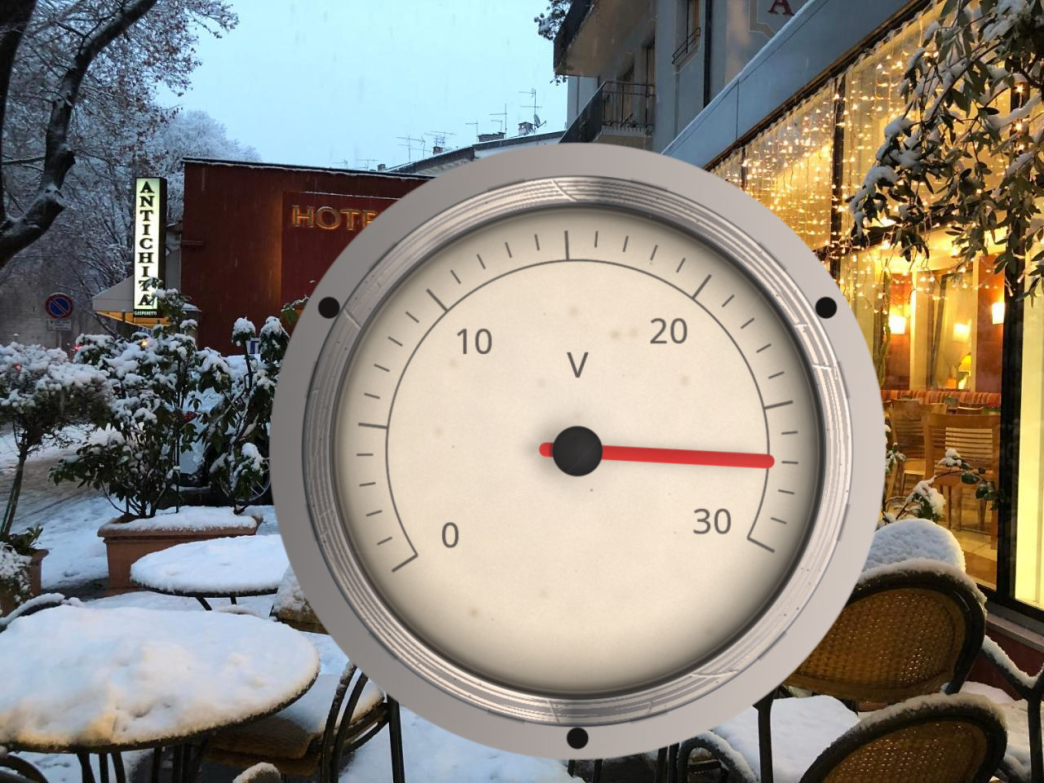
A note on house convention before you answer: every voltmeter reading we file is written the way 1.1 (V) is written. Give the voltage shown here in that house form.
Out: 27 (V)
